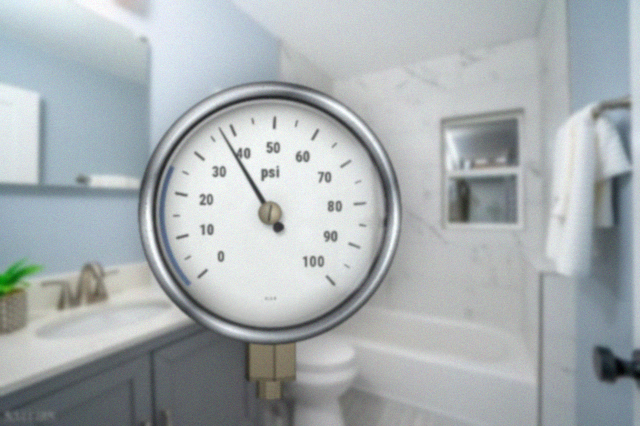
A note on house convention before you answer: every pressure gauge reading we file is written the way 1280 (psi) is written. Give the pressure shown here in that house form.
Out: 37.5 (psi)
